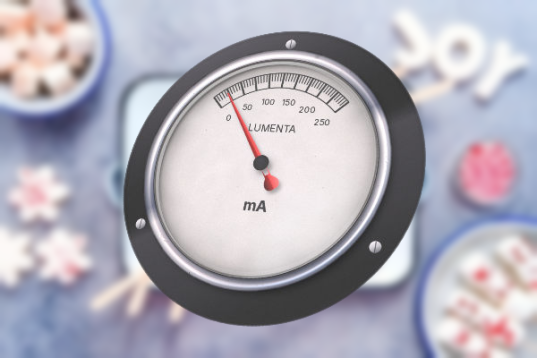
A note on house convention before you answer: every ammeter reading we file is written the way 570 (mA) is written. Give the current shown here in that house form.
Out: 25 (mA)
